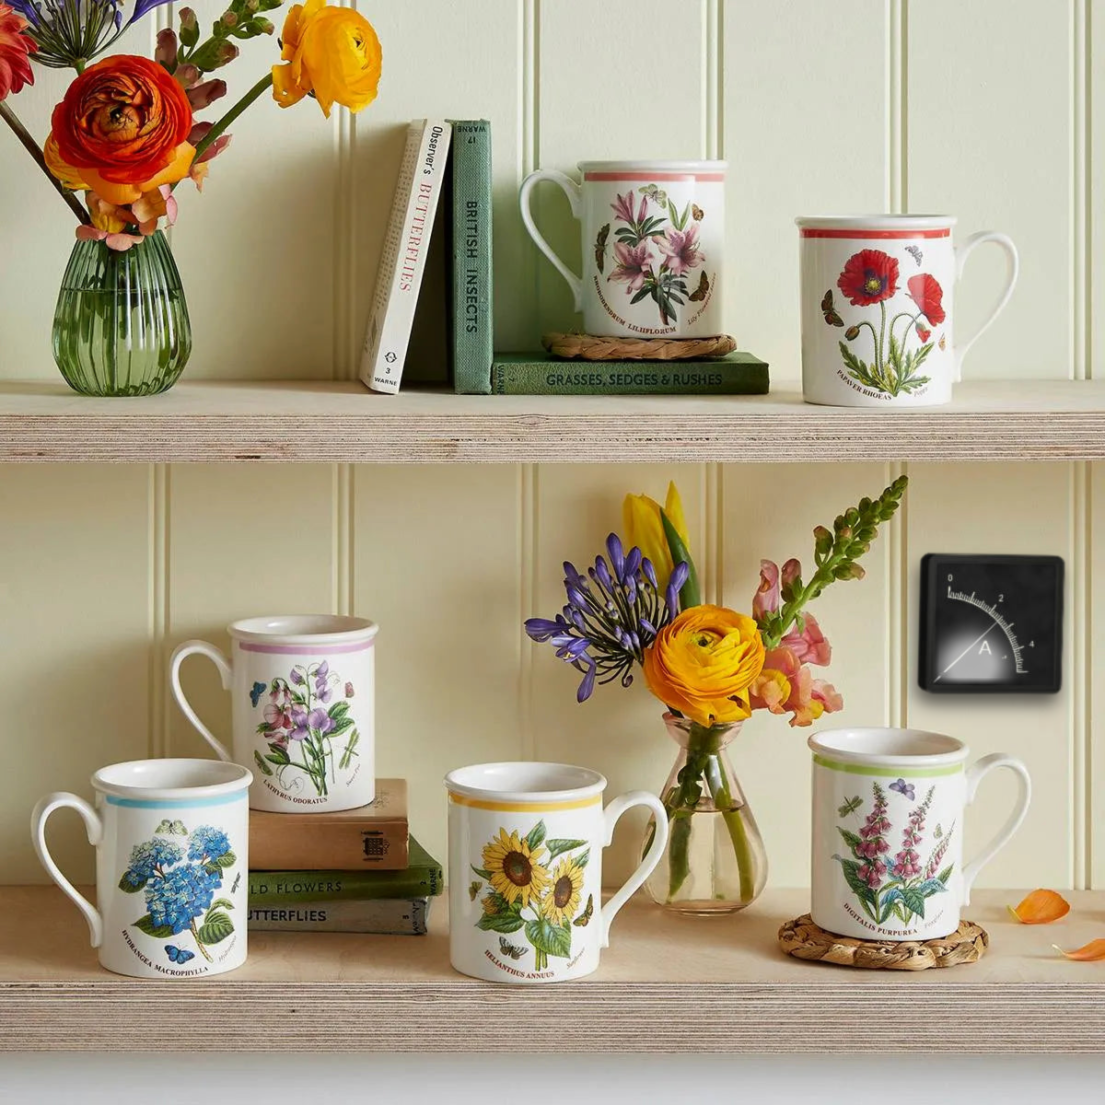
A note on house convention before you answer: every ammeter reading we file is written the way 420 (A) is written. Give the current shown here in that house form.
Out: 2.5 (A)
